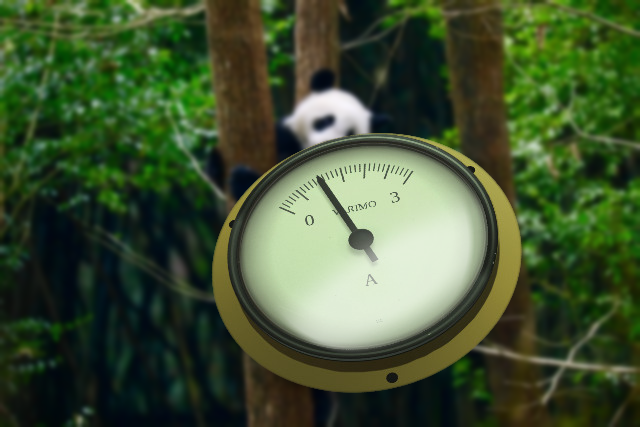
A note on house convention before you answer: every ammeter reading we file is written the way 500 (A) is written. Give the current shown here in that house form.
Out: 1 (A)
